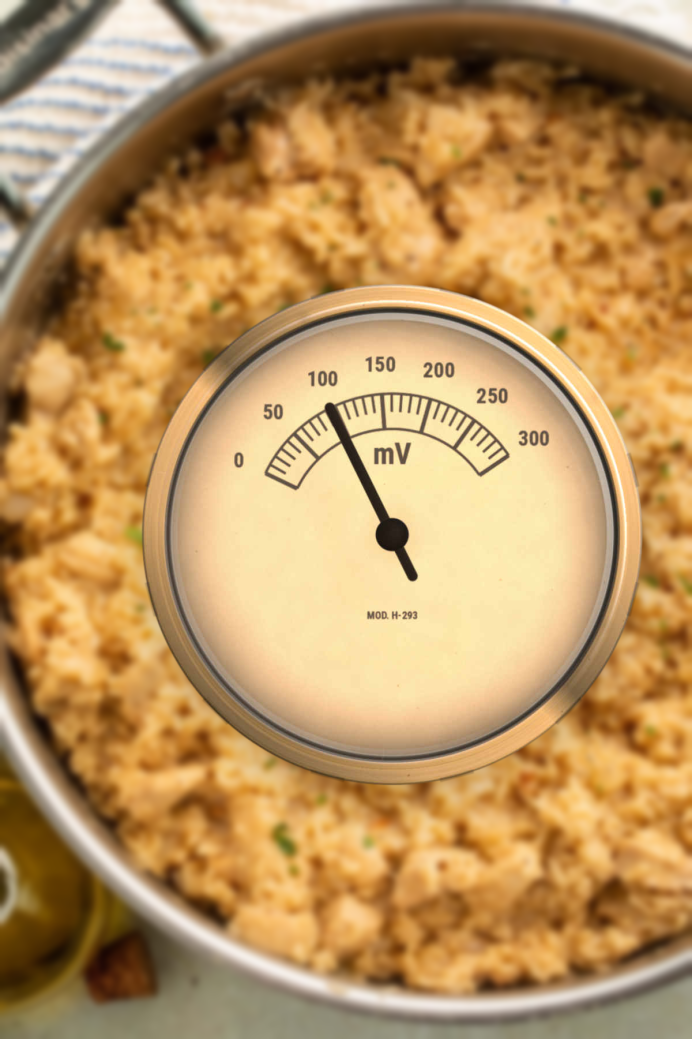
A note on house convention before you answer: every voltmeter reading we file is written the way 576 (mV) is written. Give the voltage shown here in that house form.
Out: 95 (mV)
